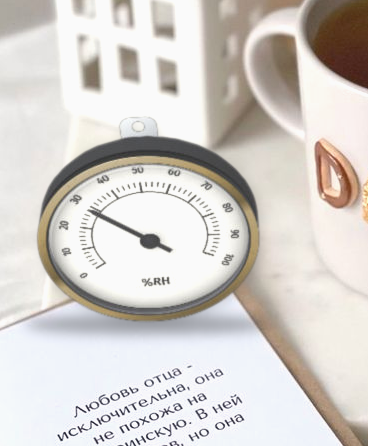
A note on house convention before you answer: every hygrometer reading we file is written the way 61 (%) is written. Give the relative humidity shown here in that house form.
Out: 30 (%)
